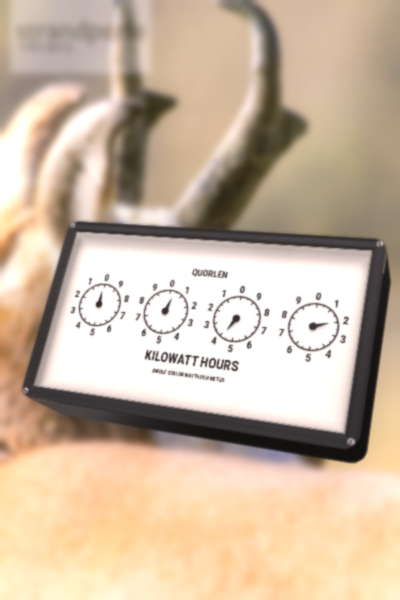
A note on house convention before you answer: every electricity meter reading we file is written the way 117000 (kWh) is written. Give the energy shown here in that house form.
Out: 42 (kWh)
